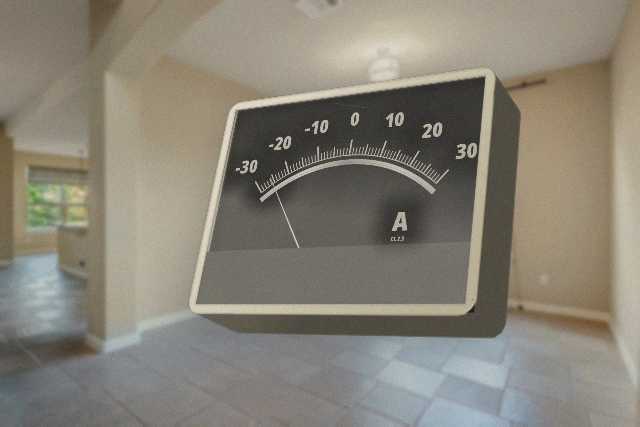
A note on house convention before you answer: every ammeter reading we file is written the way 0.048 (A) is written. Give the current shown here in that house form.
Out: -25 (A)
